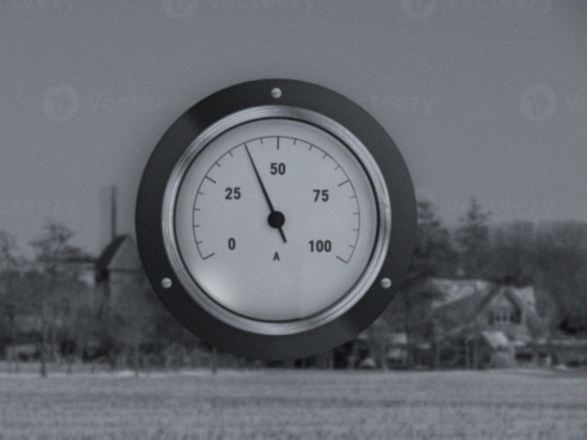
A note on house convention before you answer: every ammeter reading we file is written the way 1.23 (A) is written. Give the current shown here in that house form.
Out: 40 (A)
